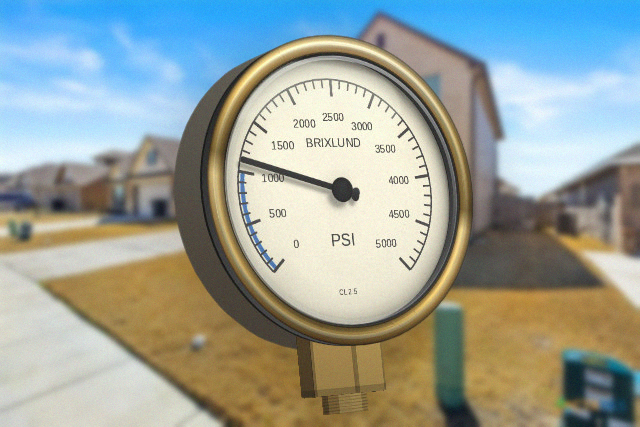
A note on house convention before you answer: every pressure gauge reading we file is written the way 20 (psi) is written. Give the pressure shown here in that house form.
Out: 1100 (psi)
